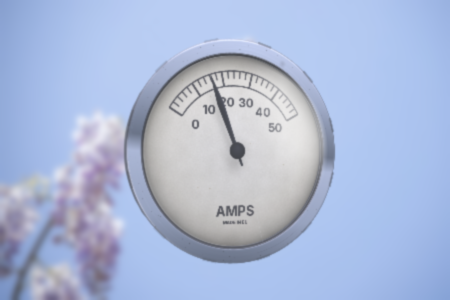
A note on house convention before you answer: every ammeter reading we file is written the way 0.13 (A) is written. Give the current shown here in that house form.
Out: 16 (A)
